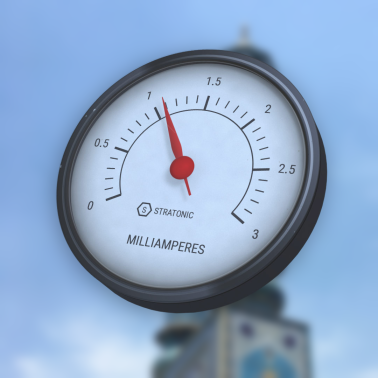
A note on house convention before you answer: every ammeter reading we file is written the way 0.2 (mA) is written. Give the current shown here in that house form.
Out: 1.1 (mA)
